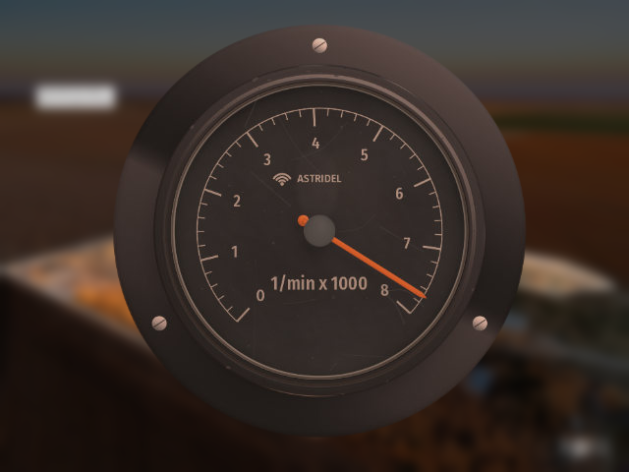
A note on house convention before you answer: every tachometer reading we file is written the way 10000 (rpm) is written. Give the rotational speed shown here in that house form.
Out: 7700 (rpm)
